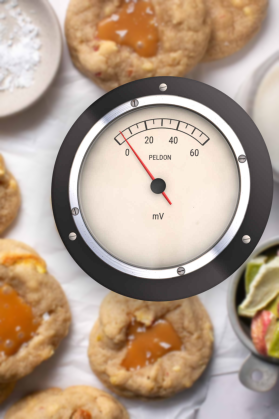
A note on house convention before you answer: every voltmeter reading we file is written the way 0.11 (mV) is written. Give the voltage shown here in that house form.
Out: 5 (mV)
